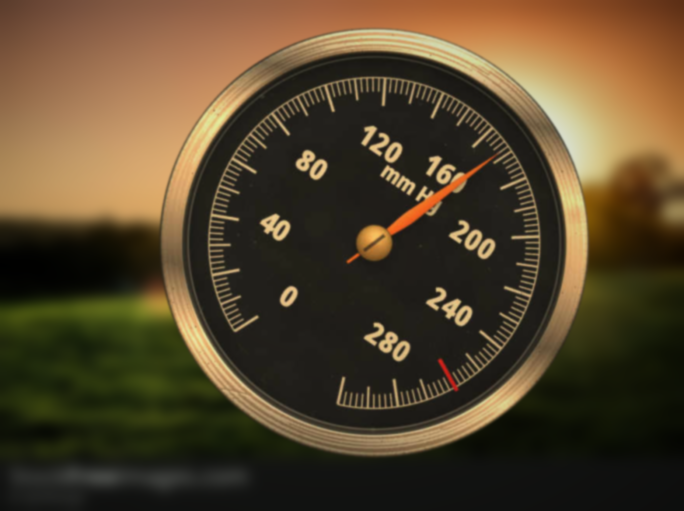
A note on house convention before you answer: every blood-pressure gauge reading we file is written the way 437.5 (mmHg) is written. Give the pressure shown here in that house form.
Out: 168 (mmHg)
